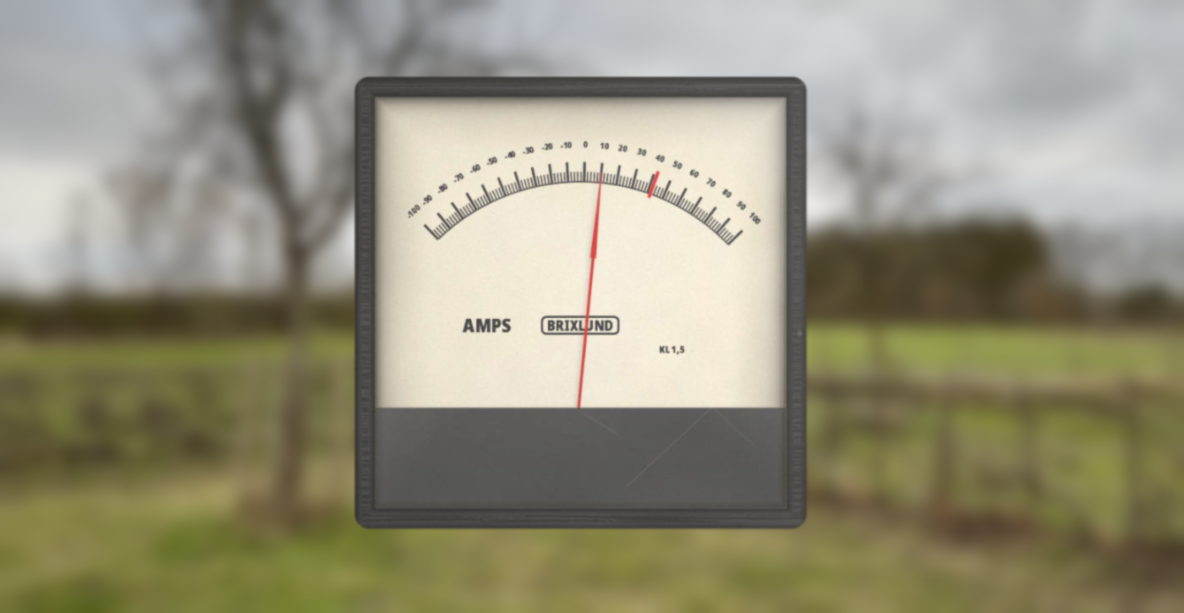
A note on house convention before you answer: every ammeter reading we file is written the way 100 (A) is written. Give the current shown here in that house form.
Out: 10 (A)
